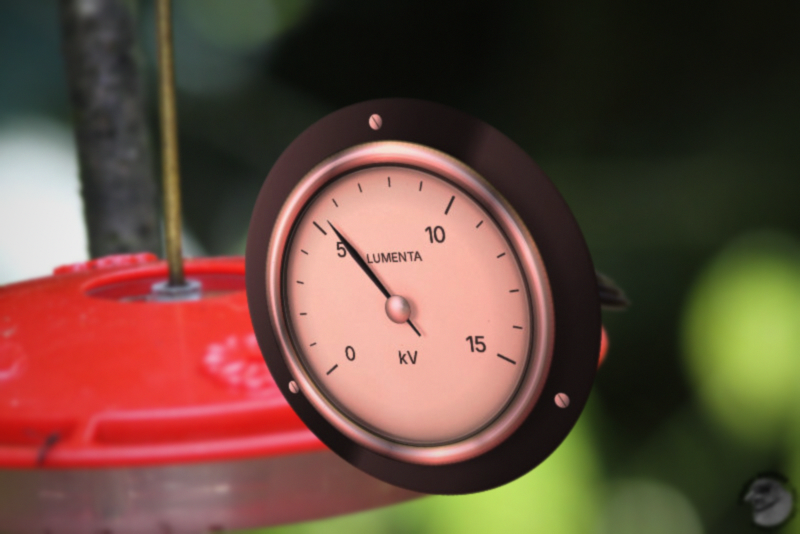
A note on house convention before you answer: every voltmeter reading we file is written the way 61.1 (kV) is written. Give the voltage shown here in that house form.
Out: 5.5 (kV)
